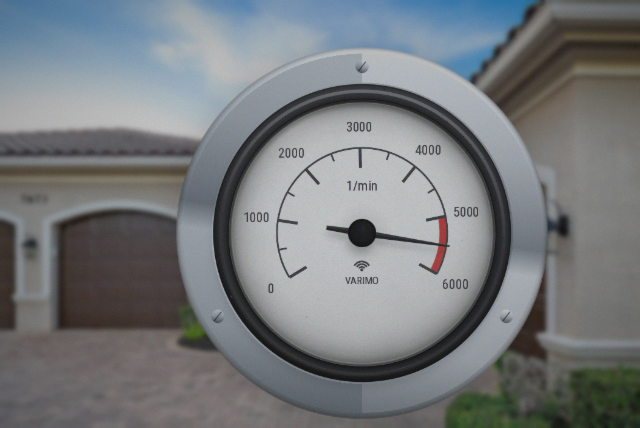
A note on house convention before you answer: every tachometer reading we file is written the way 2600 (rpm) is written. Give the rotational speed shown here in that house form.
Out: 5500 (rpm)
